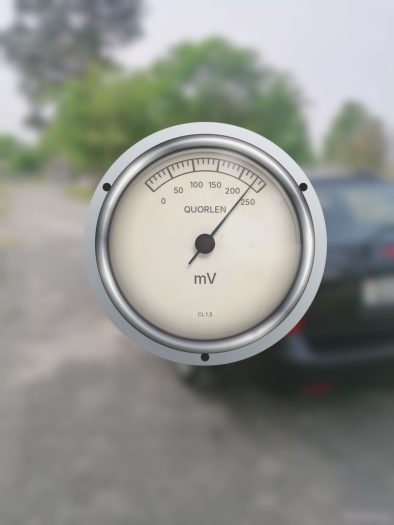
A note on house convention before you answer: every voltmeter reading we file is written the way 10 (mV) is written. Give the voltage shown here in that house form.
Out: 230 (mV)
